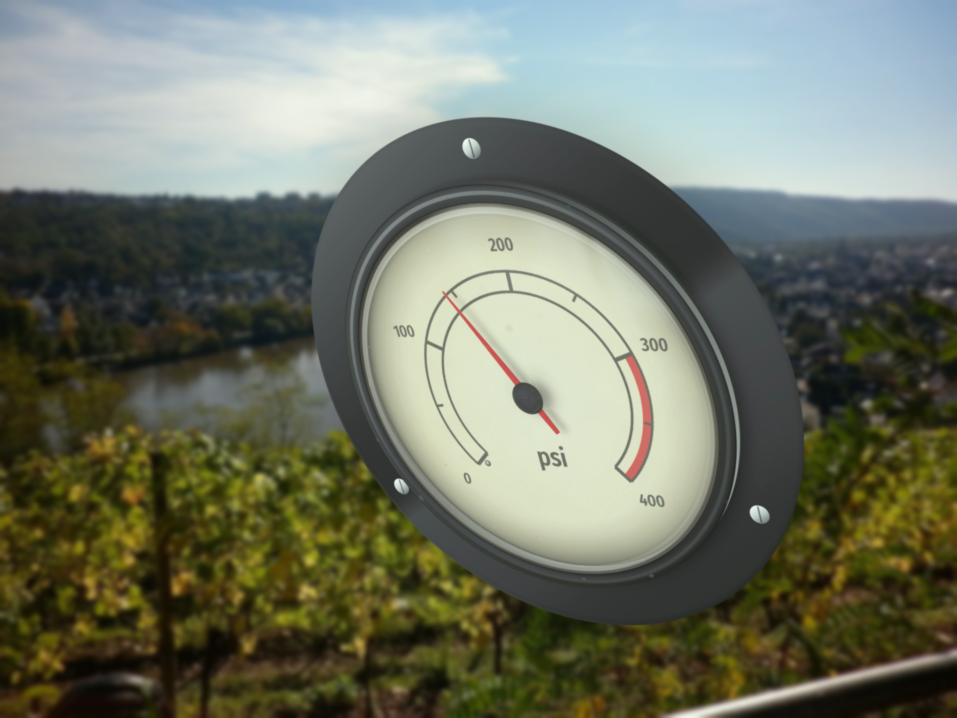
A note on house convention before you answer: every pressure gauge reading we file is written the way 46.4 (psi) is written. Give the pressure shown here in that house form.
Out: 150 (psi)
